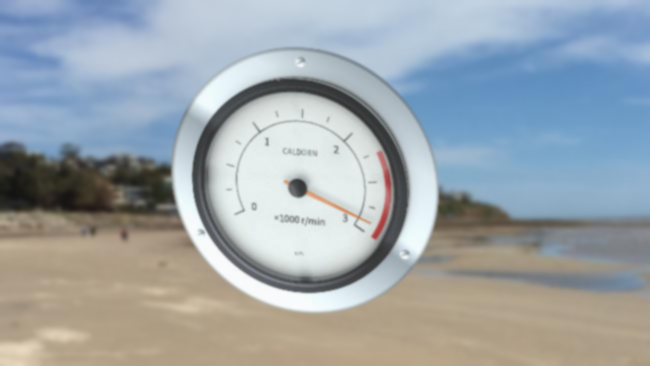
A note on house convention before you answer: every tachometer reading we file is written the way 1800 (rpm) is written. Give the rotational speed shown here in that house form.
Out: 2875 (rpm)
